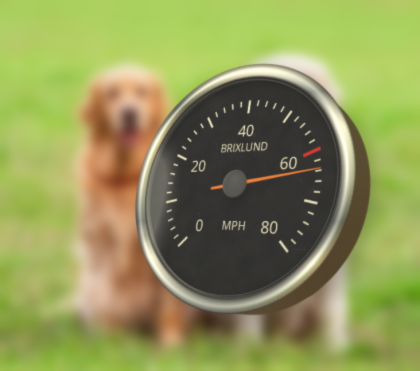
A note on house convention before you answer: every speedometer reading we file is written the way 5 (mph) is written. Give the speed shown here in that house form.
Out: 64 (mph)
